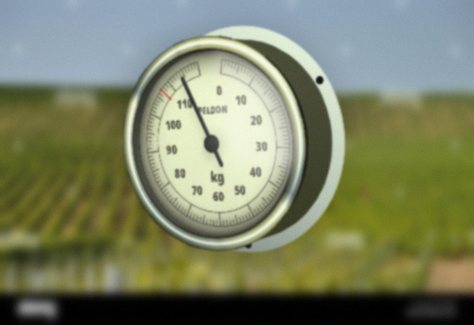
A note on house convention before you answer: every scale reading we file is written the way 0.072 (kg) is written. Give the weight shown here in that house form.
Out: 115 (kg)
